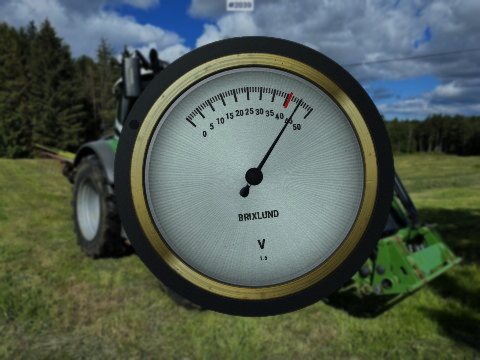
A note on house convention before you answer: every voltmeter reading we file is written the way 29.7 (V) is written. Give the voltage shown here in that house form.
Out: 45 (V)
